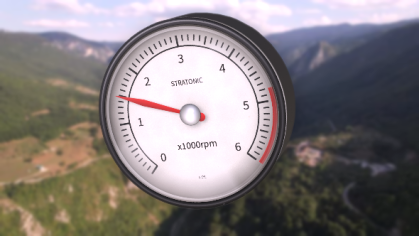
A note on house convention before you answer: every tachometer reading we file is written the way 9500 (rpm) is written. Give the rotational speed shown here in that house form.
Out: 1500 (rpm)
